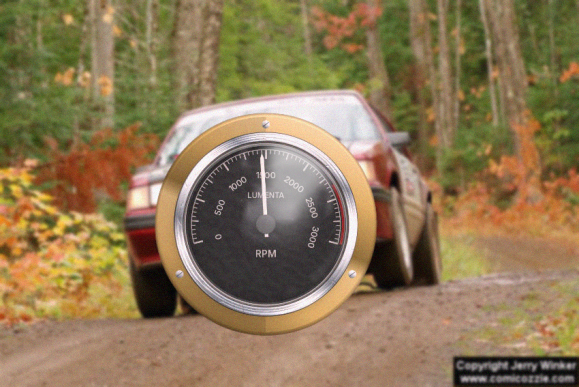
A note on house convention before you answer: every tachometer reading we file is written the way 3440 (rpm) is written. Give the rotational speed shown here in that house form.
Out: 1450 (rpm)
